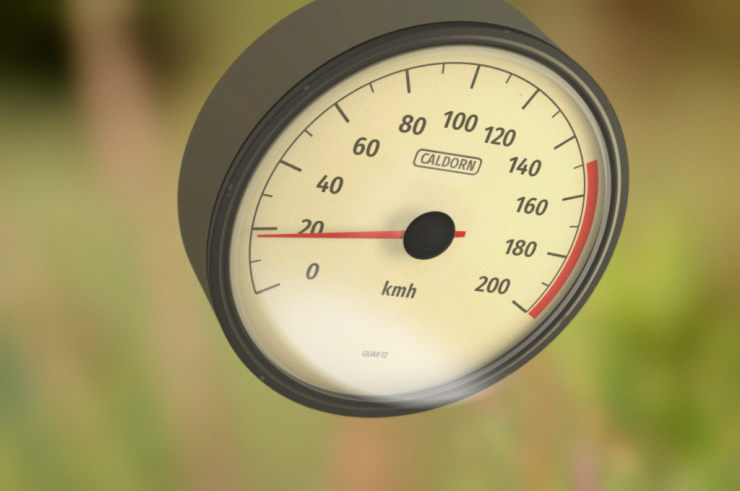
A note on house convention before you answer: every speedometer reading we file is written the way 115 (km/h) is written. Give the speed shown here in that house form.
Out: 20 (km/h)
